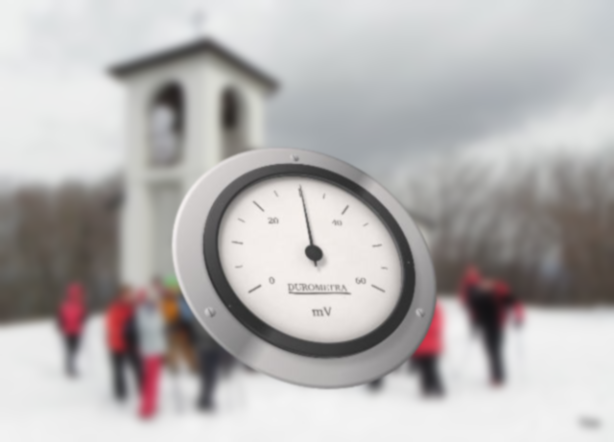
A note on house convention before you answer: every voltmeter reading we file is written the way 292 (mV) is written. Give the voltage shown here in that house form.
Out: 30 (mV)
